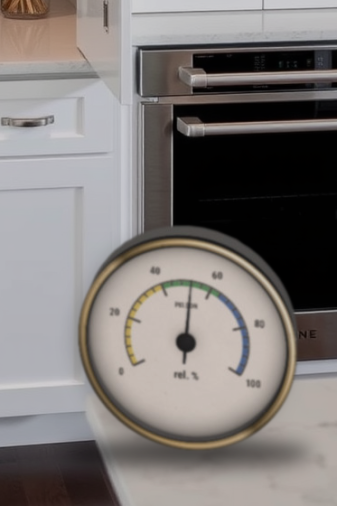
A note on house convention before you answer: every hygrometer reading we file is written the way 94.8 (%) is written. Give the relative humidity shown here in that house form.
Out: 52 (%)
